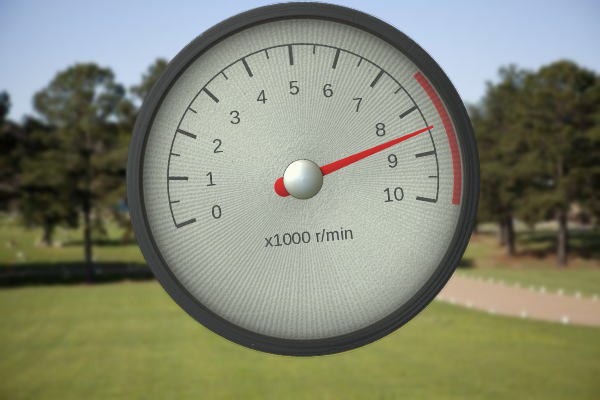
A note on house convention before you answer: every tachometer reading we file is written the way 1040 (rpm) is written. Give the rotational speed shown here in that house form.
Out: 8500 (rpm)
